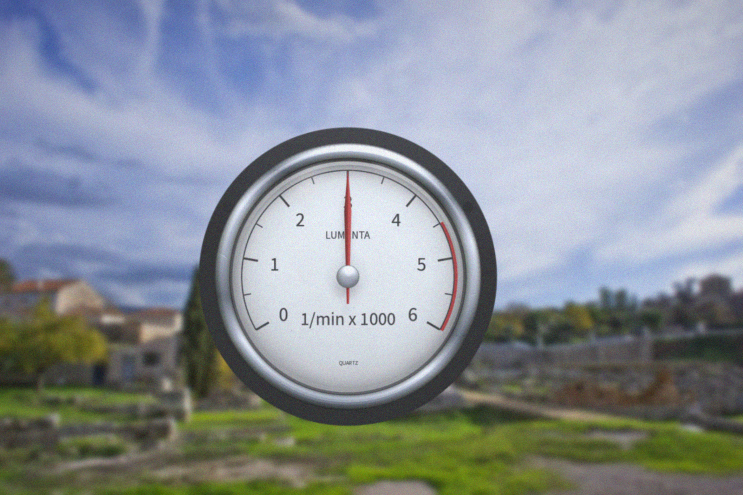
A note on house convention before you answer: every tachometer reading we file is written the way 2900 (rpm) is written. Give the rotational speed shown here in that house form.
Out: 3000 (rpm)
